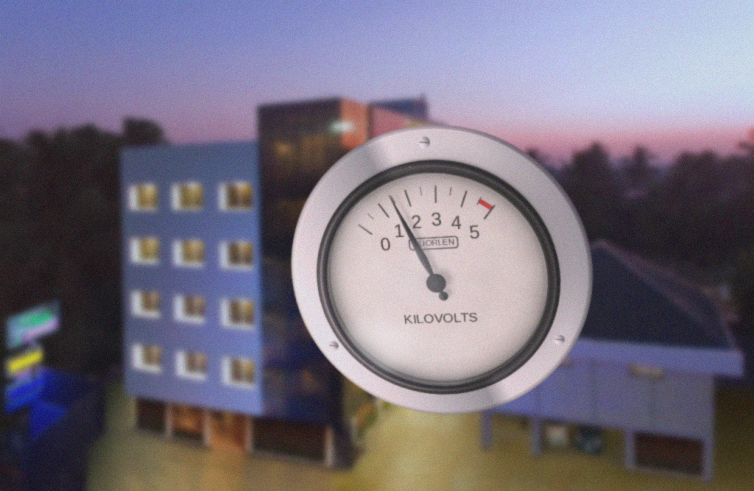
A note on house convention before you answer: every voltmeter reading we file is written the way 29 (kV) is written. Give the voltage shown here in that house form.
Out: 1.5 (kV)
